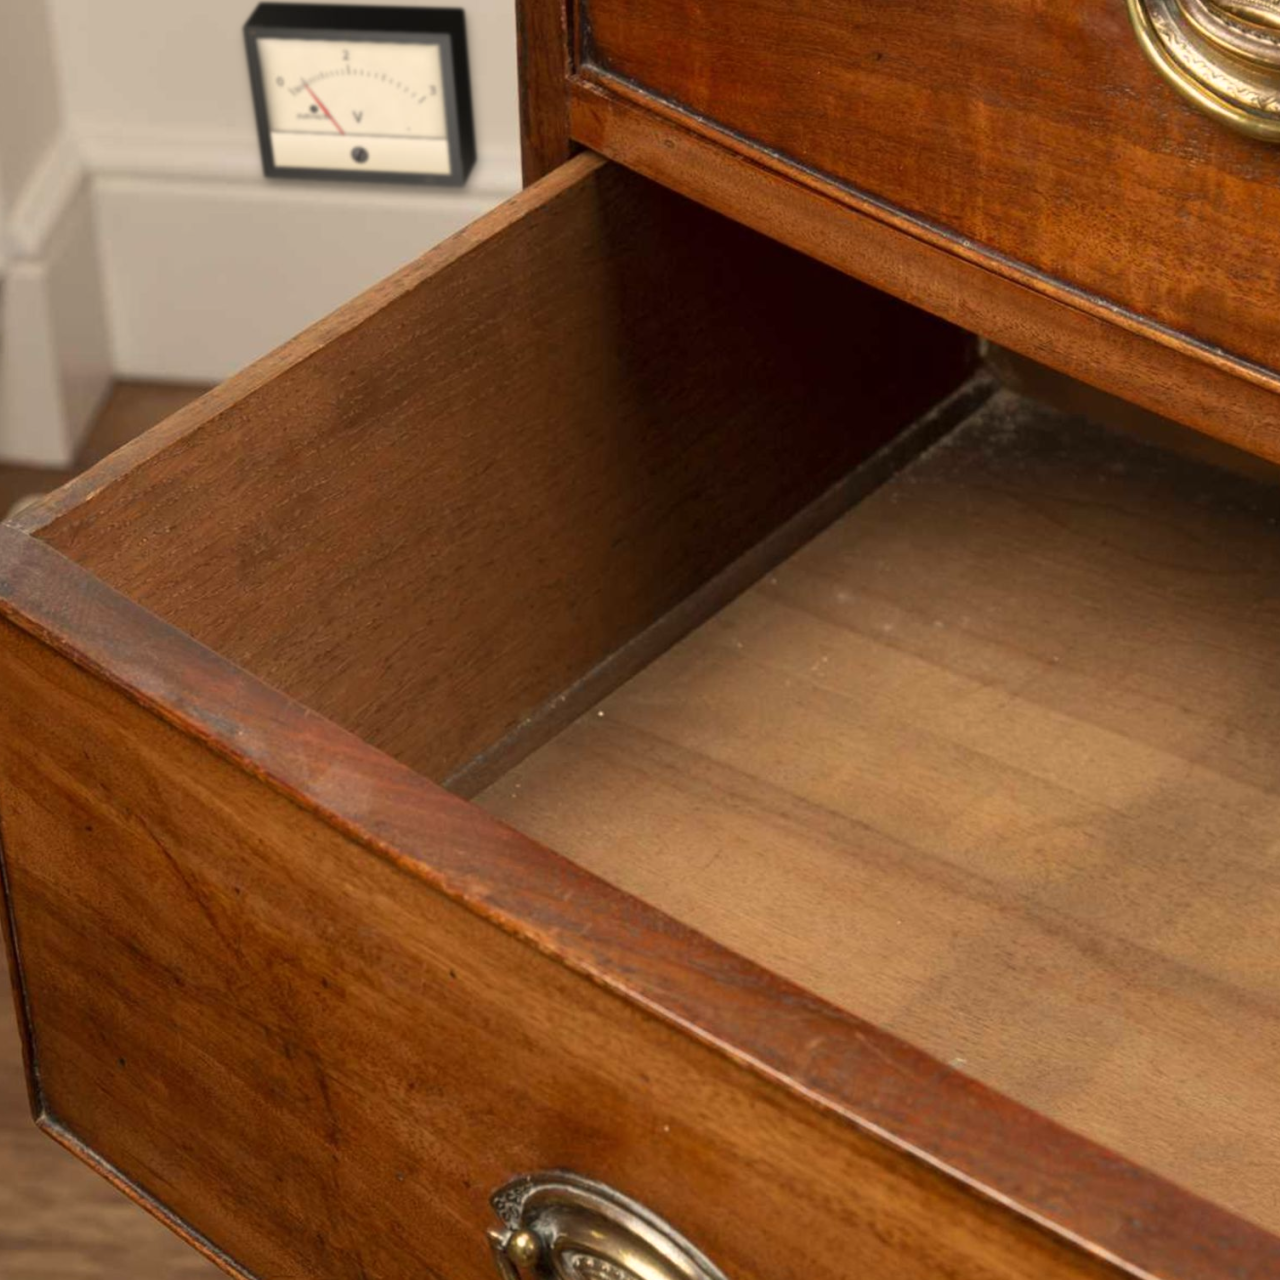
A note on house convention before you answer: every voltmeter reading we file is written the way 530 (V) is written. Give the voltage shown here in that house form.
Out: 1 (V)
